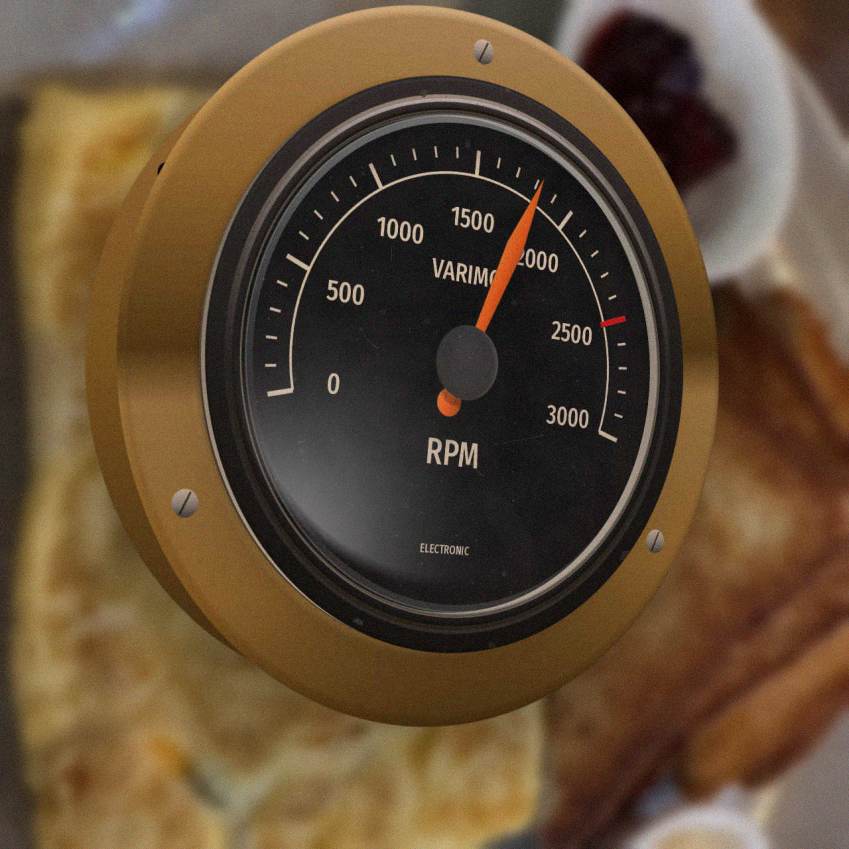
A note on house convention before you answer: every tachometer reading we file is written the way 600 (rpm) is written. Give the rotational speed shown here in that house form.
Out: 1800 (rpm)
